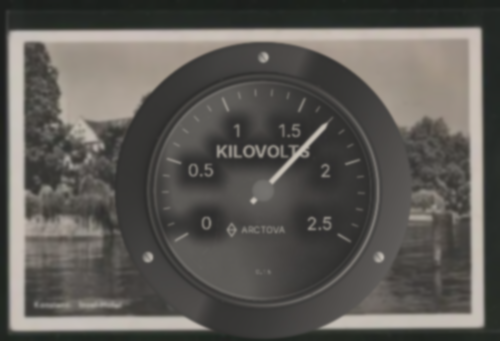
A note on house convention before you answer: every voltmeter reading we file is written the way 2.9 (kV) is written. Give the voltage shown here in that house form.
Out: 1.7 (kV)
